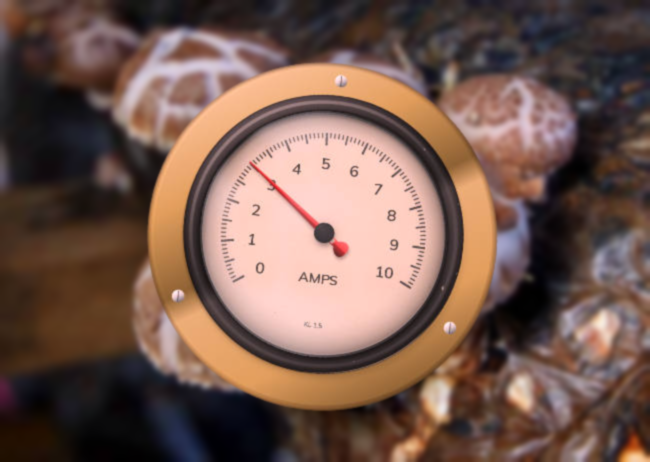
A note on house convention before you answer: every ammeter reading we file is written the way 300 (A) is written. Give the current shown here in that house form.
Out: 3 (A)
